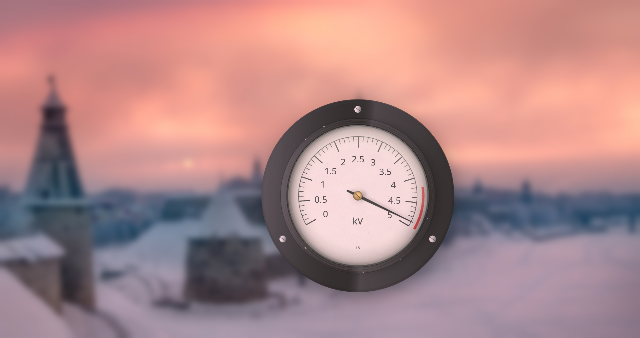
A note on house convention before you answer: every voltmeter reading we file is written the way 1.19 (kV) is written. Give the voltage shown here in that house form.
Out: 4.9 (kV)
